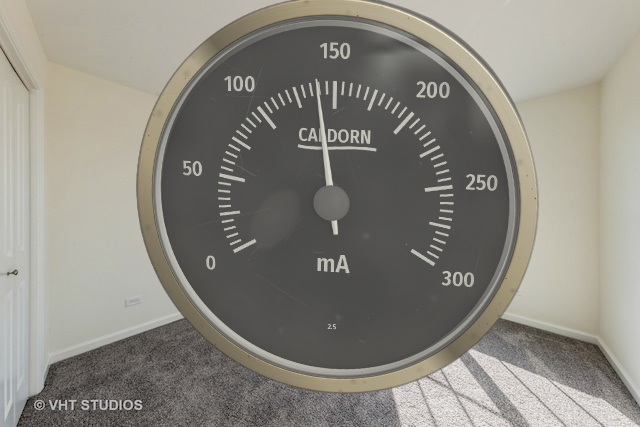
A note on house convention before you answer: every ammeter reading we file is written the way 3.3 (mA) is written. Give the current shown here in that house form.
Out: 140 (mA)
